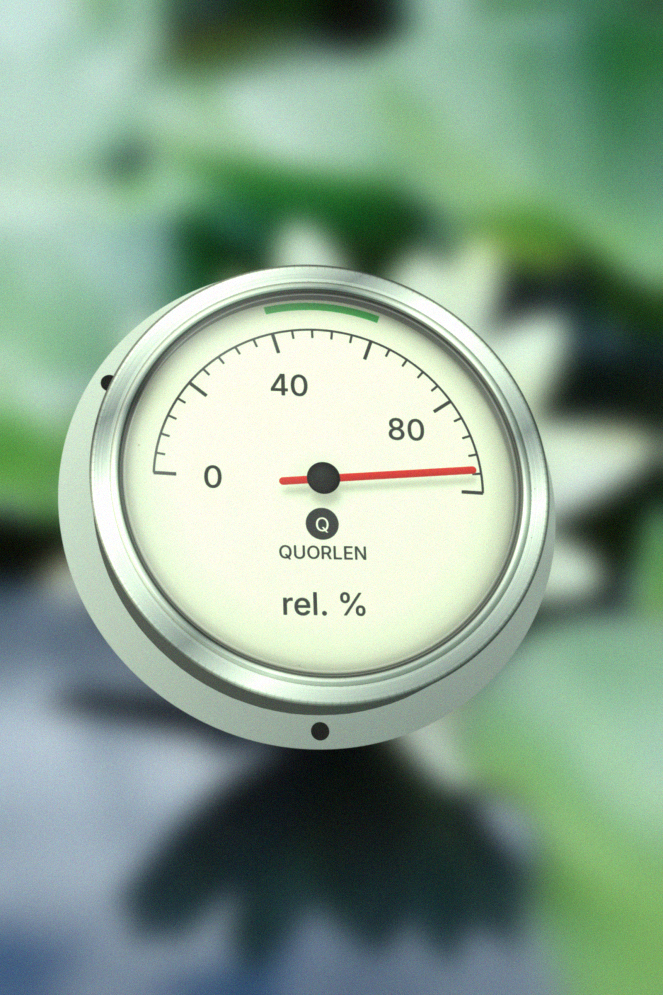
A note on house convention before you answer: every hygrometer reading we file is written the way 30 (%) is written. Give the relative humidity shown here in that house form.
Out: 96 (%)
